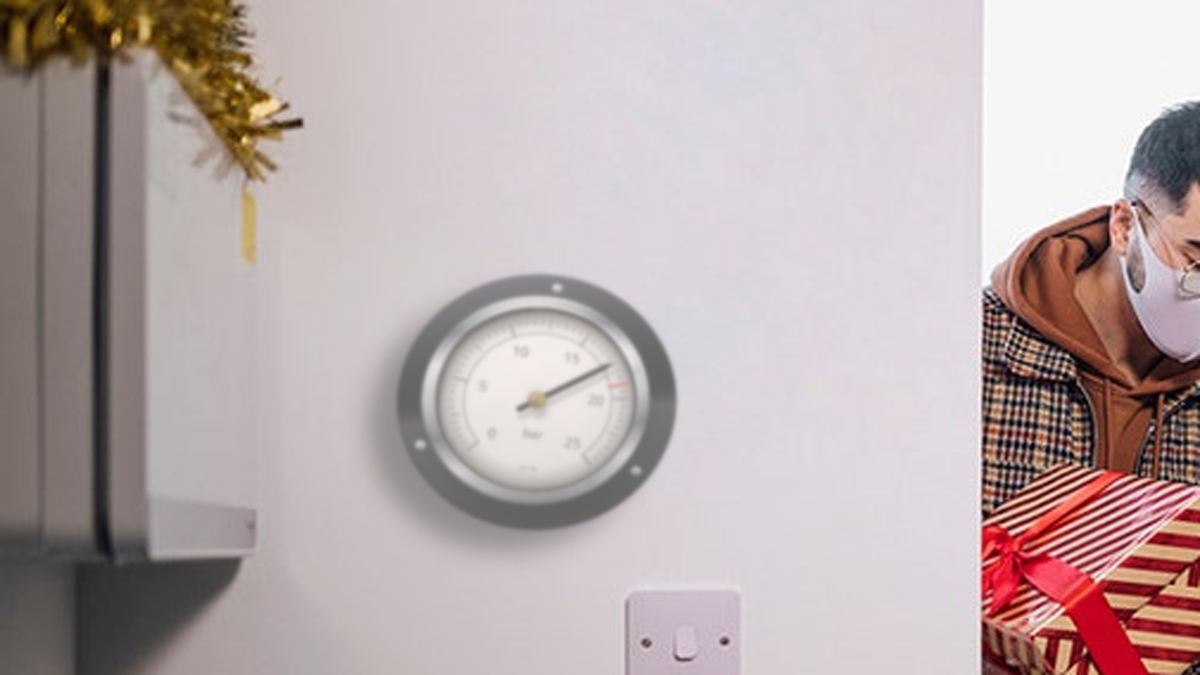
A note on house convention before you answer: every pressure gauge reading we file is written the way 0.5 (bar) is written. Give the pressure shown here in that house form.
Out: 17.5 (bar)
